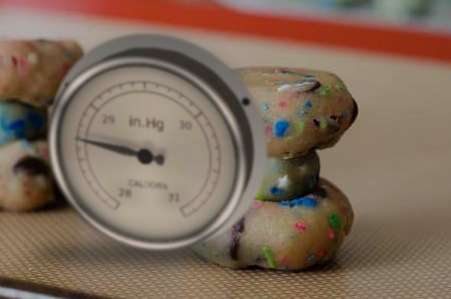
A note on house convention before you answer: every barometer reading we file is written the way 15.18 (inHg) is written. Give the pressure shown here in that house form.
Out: 28.7 (inHg)
